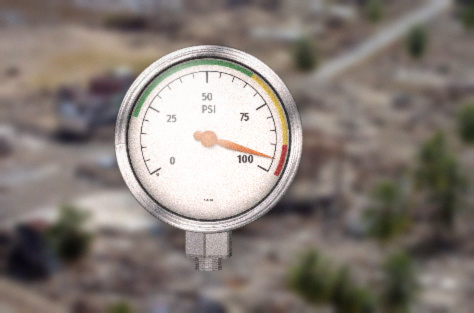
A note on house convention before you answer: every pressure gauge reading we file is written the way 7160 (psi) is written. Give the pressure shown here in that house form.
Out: 95 (psi)
